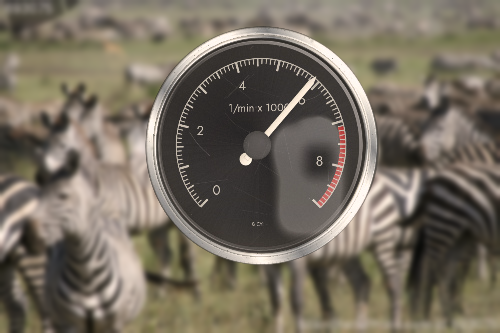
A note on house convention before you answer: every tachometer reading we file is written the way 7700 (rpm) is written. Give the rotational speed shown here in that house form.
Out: 5900 (rpm)
